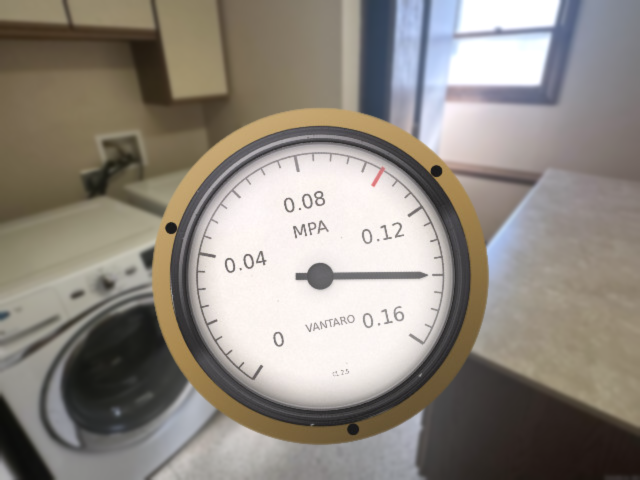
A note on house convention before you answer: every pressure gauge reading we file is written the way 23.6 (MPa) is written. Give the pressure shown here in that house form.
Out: 0.14 (MPa)
